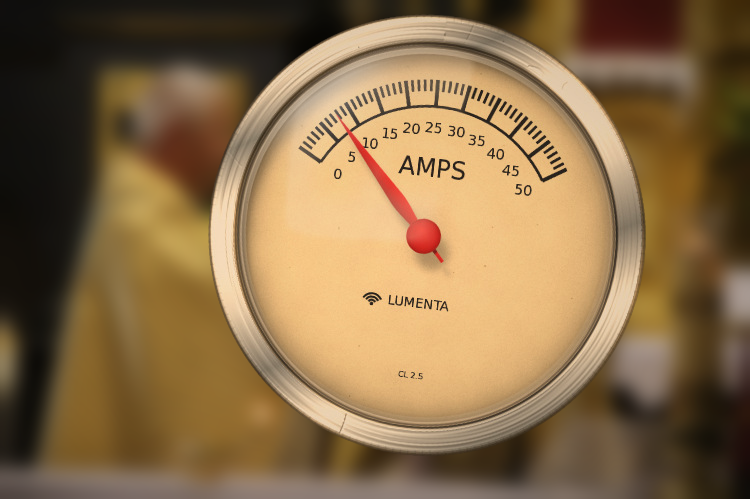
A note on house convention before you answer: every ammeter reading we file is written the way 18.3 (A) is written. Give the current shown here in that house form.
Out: 8 (A)
